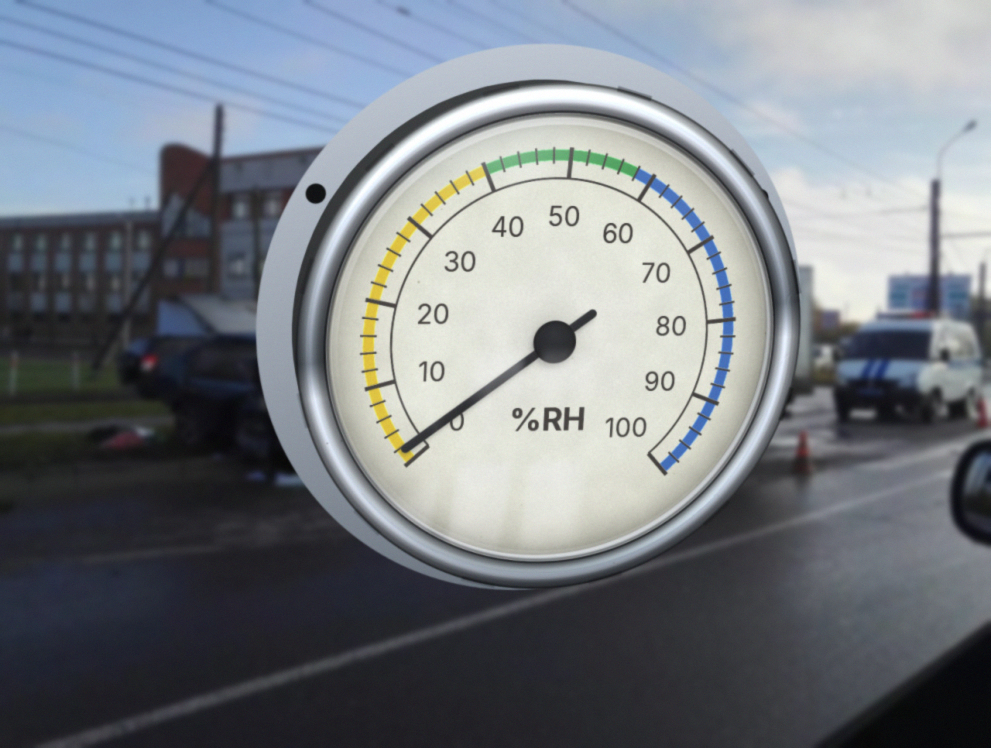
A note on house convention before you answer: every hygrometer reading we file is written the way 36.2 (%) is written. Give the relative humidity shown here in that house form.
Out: 2 (%)
